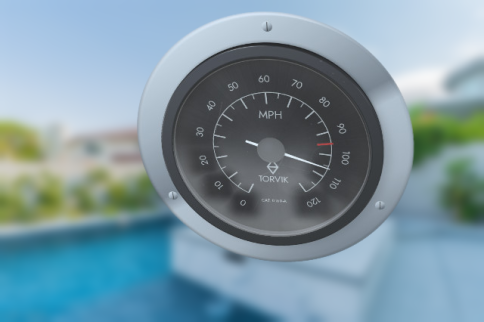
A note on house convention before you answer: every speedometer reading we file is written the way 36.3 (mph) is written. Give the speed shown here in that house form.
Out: 105 (mph)
